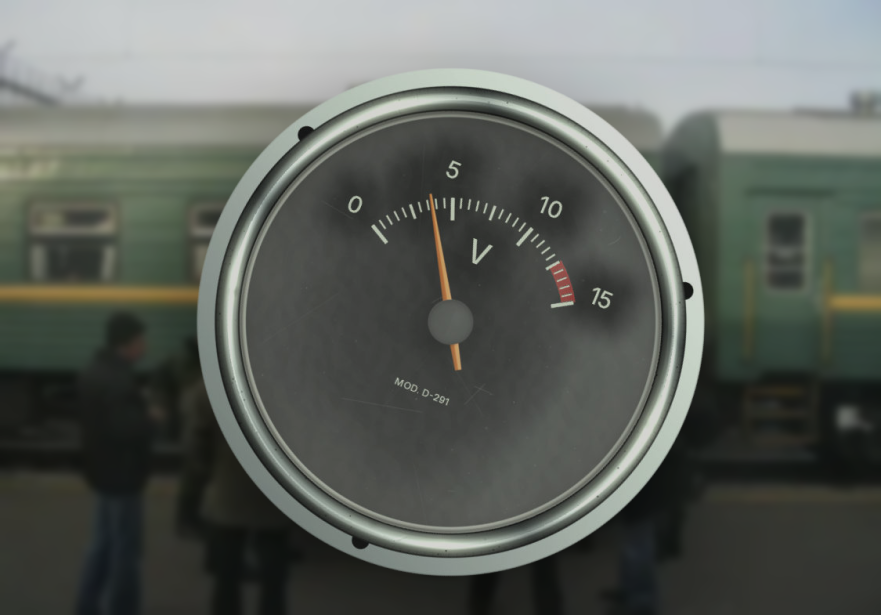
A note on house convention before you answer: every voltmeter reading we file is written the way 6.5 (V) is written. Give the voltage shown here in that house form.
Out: 3.75 (V)
